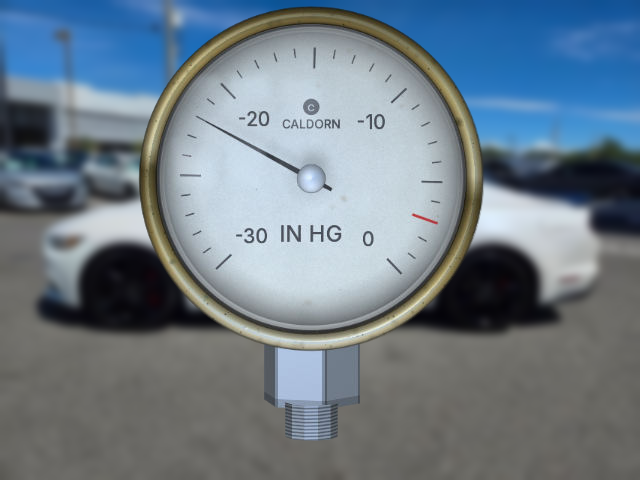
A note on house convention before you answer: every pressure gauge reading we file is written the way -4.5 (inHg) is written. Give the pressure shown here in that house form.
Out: -22 (inHg)
